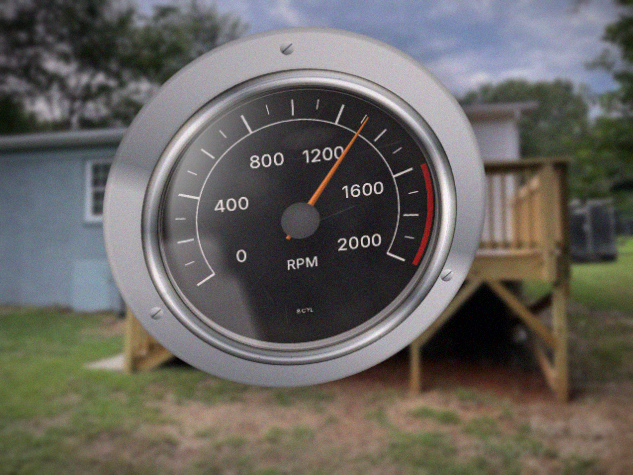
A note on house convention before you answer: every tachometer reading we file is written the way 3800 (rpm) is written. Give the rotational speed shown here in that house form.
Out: 1300 (rpm)
